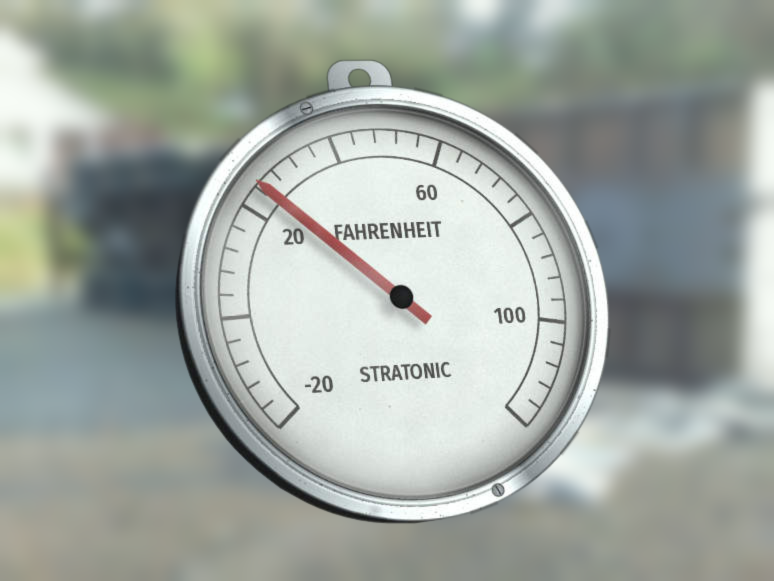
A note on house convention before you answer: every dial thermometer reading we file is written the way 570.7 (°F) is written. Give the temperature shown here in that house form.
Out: 24 (°F)
